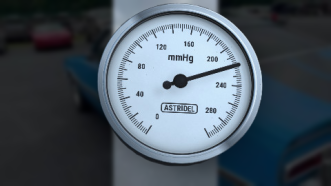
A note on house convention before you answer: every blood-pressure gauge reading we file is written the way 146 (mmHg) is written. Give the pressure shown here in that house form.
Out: 220 (mmHg)
